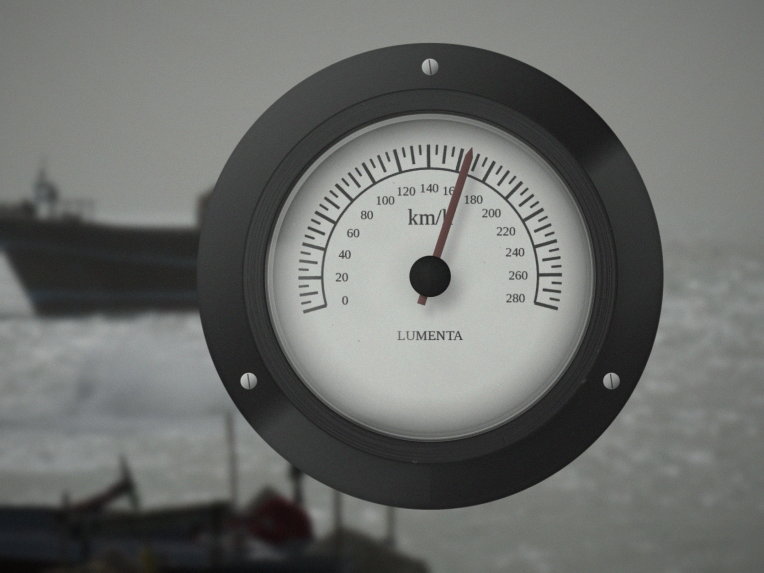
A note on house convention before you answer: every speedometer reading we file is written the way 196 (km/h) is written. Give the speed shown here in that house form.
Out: 165 (km/h)
